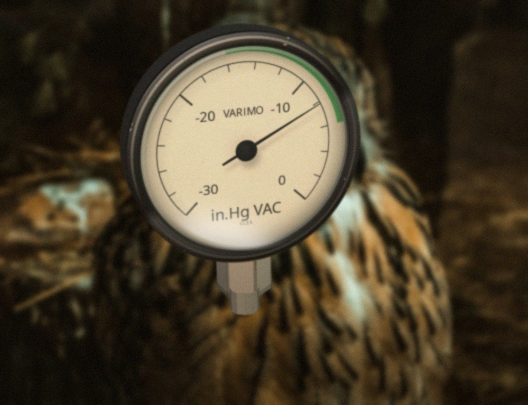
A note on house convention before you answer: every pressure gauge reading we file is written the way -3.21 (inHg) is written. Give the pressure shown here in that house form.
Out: -8 (inHg)
